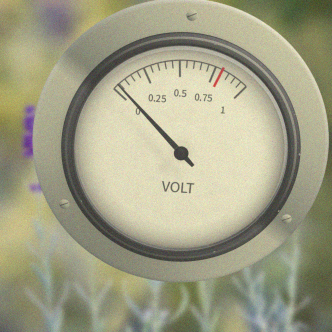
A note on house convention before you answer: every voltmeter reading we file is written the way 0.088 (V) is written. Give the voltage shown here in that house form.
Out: 0.05 (V)
